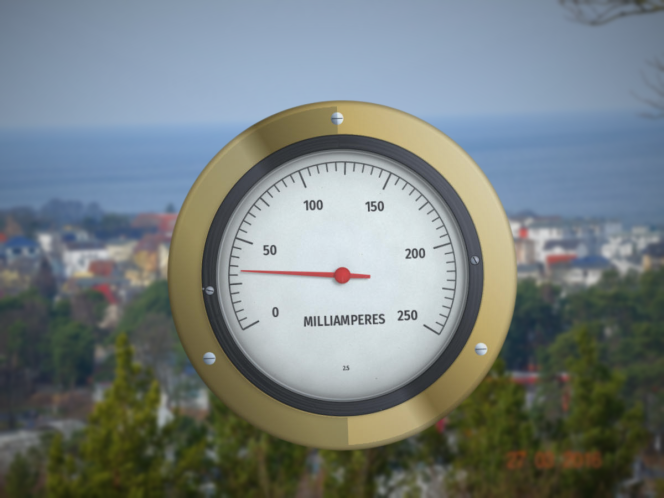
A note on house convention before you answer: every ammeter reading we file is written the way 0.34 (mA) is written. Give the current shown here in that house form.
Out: 32.5 (mA)
